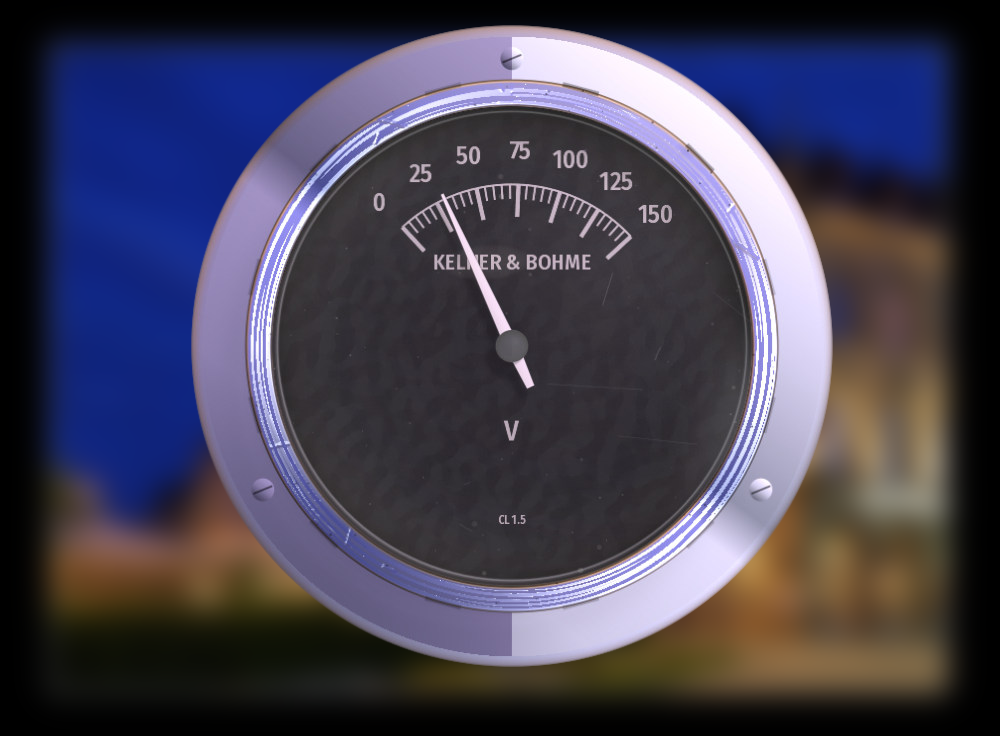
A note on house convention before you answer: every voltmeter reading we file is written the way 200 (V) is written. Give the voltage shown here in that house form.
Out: 30 (V)
